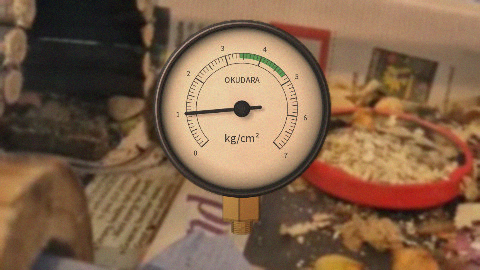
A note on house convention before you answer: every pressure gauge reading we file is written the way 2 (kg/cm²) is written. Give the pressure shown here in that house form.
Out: 1 (kg/cm²)
